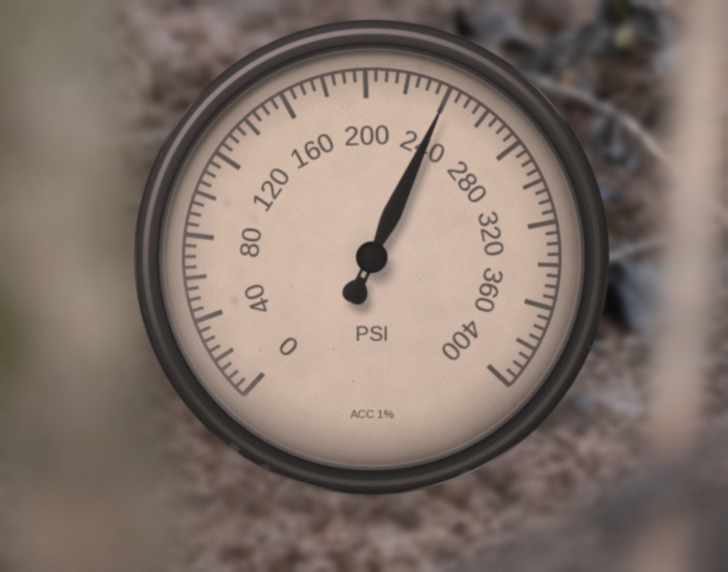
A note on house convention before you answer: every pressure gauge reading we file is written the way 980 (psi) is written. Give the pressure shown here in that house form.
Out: 240 (psi)
